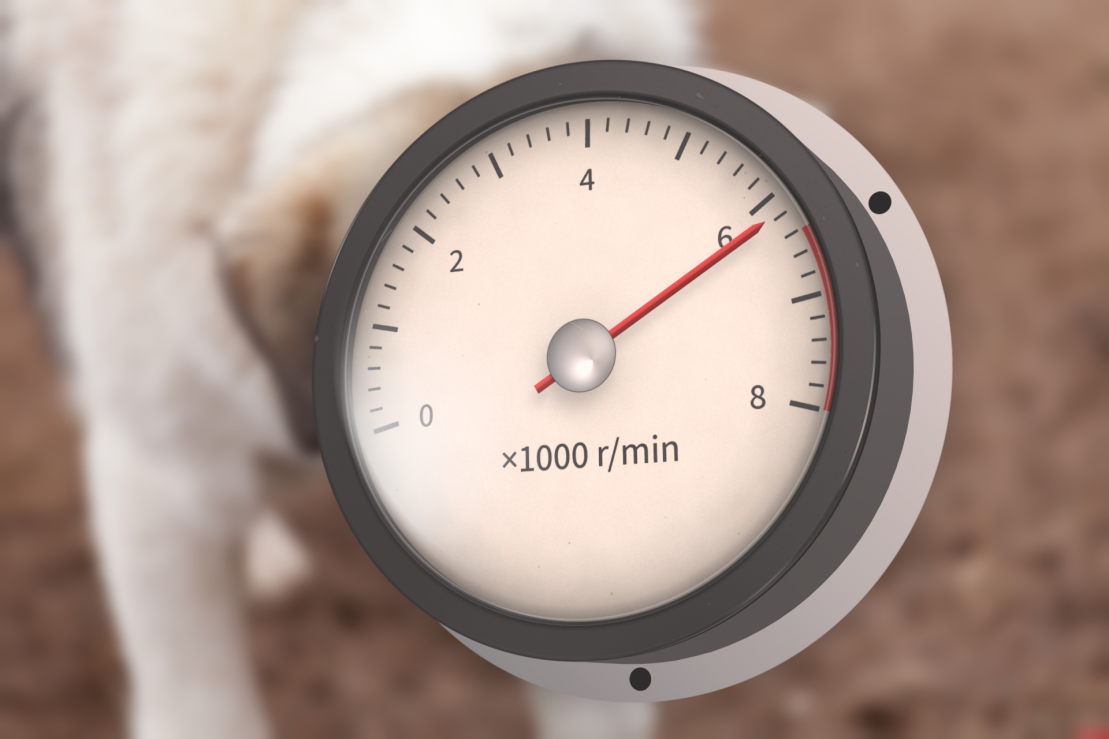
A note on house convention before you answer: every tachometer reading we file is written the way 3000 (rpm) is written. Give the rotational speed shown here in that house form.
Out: 6200 (rpm)
